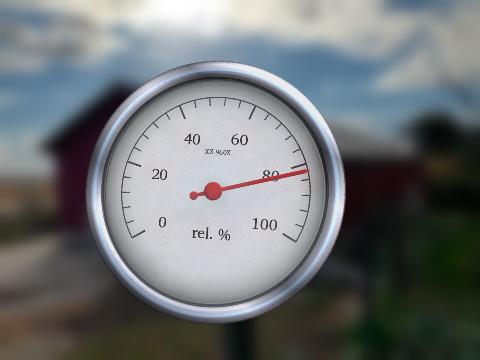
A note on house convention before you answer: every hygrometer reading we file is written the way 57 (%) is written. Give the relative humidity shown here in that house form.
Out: 82 (%)
